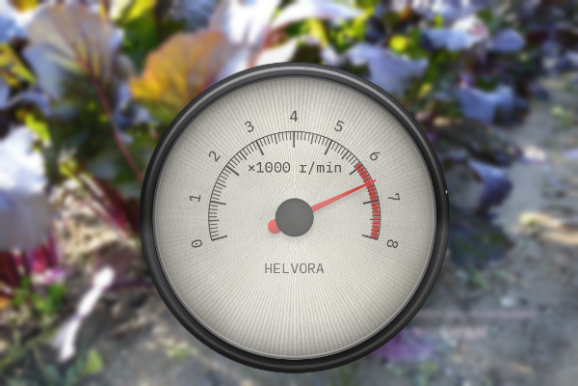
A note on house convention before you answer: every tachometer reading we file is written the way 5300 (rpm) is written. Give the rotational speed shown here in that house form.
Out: 6500 (rpm)
